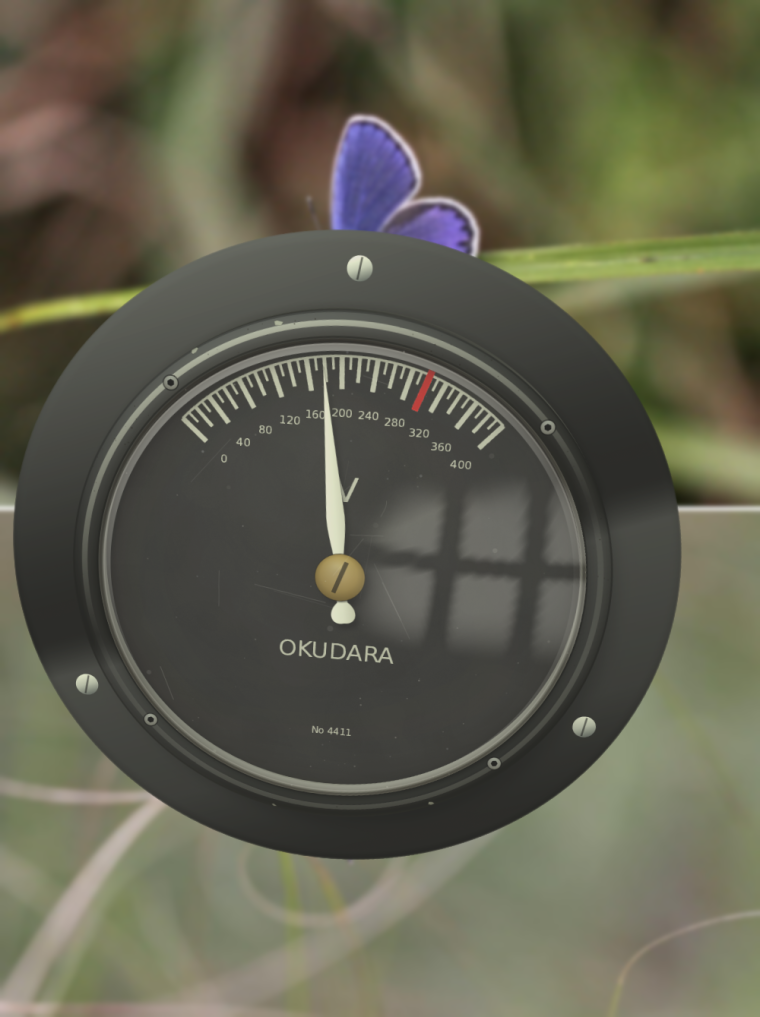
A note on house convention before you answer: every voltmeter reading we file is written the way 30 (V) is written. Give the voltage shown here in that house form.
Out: 180 (V)
